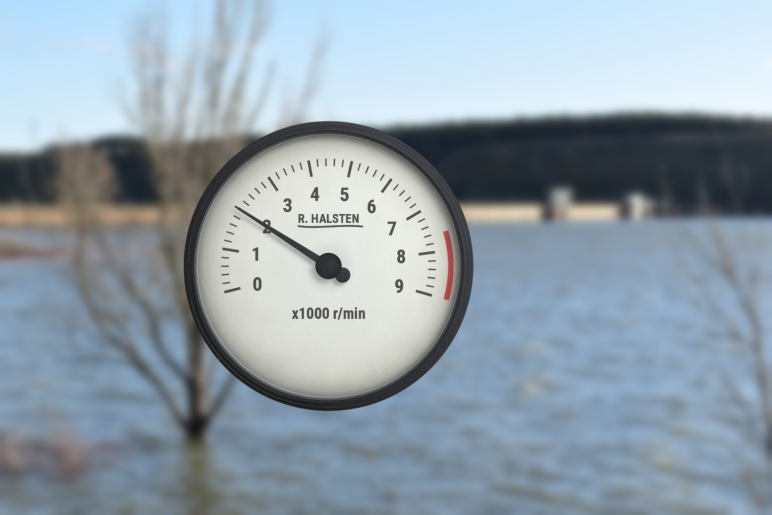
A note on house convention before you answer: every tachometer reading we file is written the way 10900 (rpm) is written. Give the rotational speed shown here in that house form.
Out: 2000 (rpm)
